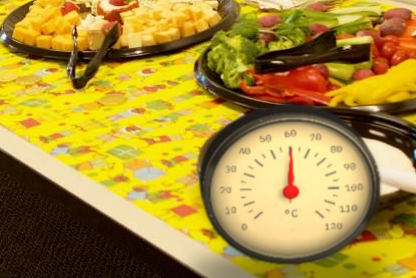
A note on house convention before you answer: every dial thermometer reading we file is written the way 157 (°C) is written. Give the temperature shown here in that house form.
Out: 60 (°C)
